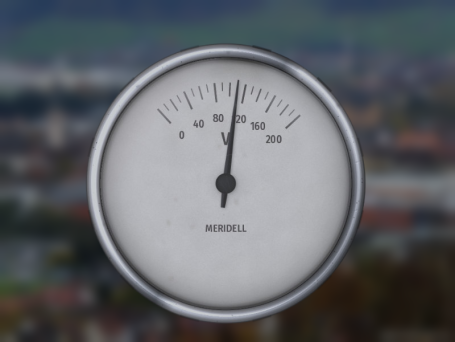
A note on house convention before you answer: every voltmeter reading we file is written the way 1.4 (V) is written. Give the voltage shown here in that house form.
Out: 110 (V)
